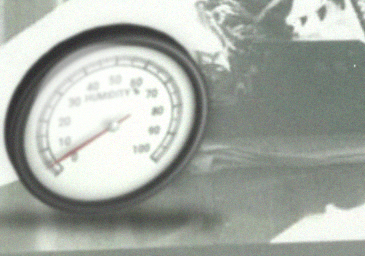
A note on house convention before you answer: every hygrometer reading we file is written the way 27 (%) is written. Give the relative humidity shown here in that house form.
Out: 5 (%)
